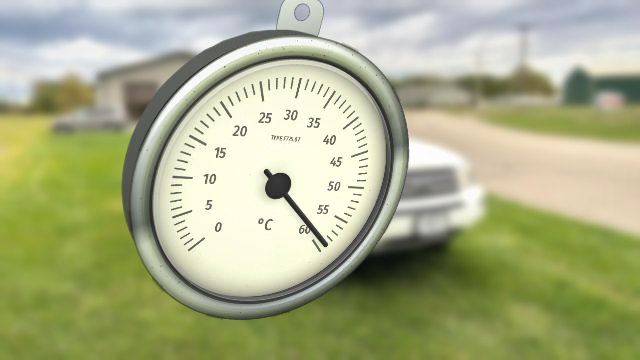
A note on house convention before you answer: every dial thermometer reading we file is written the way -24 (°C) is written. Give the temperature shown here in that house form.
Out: 59 (°C)
